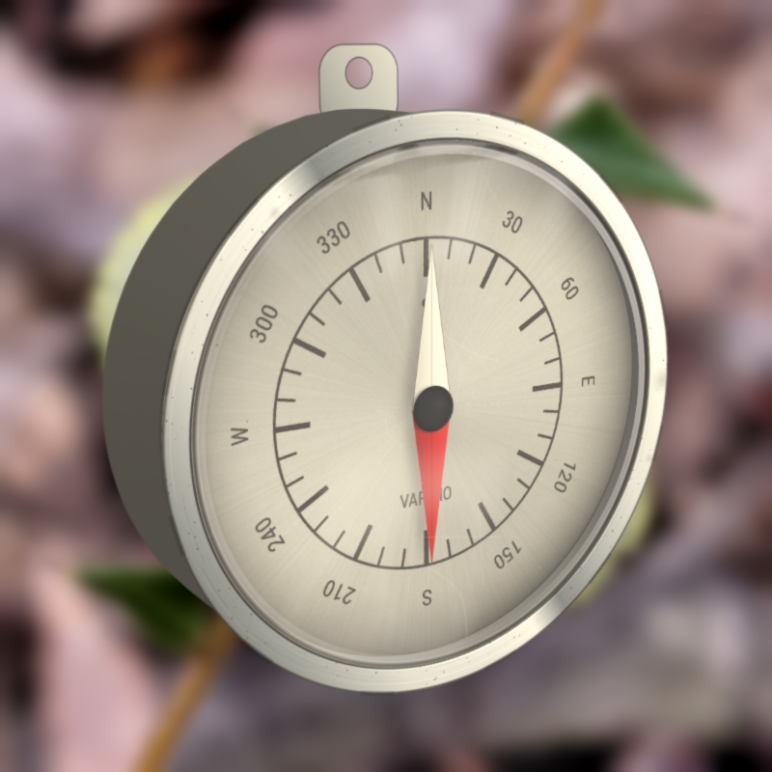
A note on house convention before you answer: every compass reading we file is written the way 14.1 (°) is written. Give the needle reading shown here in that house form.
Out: 180 (°)
